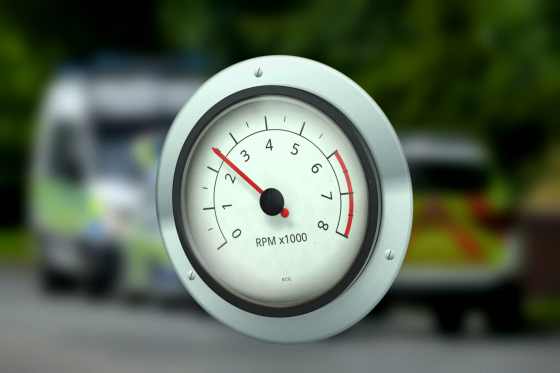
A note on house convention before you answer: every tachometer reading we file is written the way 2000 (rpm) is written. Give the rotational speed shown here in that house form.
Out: 2500 (rpm)
